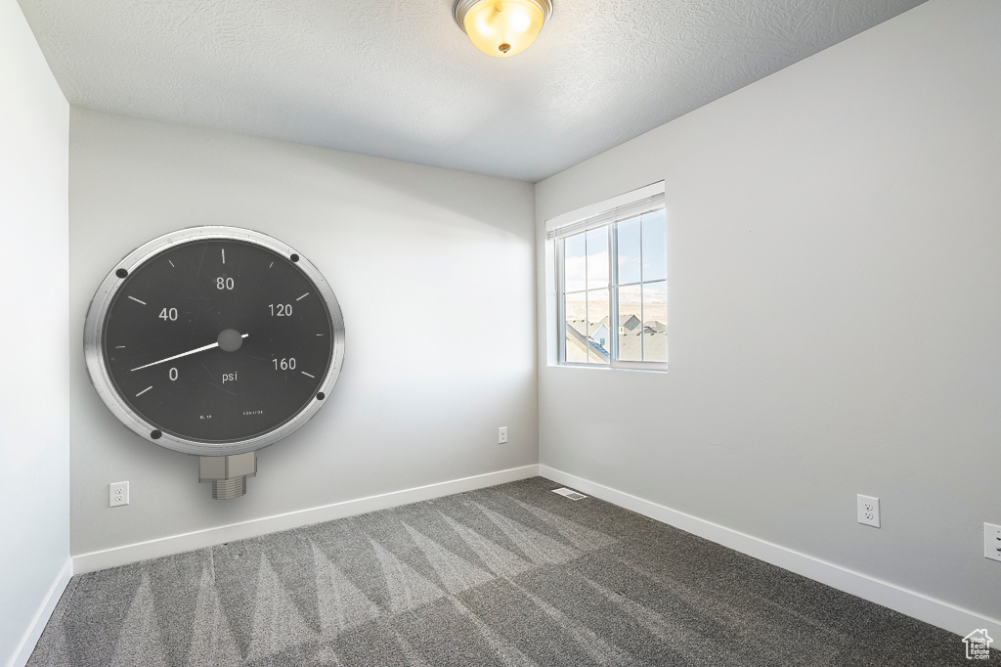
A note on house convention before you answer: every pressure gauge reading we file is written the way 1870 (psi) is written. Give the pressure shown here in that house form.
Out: 10 (psi)
